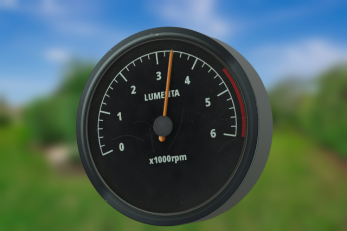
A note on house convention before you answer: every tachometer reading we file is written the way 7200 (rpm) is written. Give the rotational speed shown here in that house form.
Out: 3400 (rpm)
